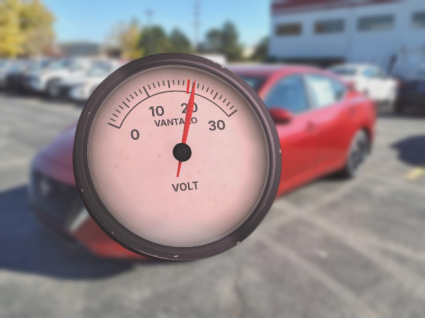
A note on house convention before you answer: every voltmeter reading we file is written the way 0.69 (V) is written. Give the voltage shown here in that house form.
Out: 20 (V)
